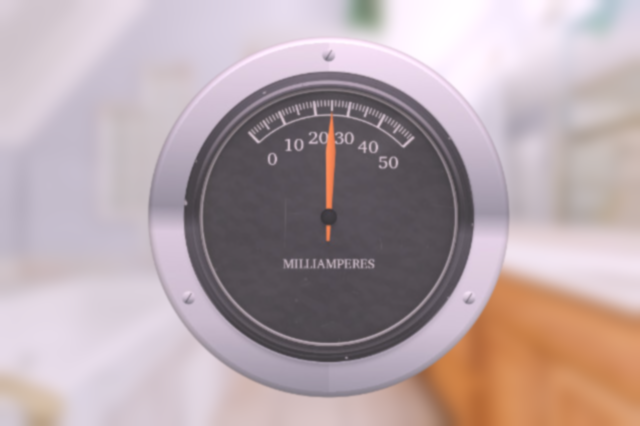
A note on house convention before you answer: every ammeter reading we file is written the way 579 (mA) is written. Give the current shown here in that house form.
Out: 25 (mA)
